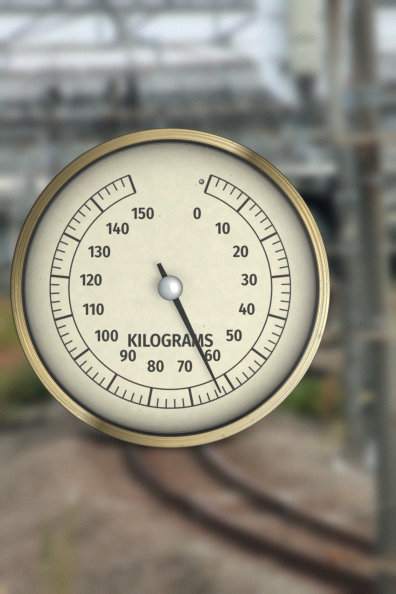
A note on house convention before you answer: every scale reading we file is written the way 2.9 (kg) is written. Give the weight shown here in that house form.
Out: 63 (kg)
